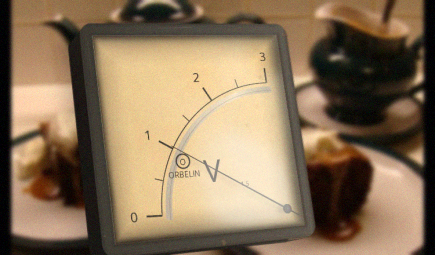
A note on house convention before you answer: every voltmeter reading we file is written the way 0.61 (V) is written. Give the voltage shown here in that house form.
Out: 1 (V)
